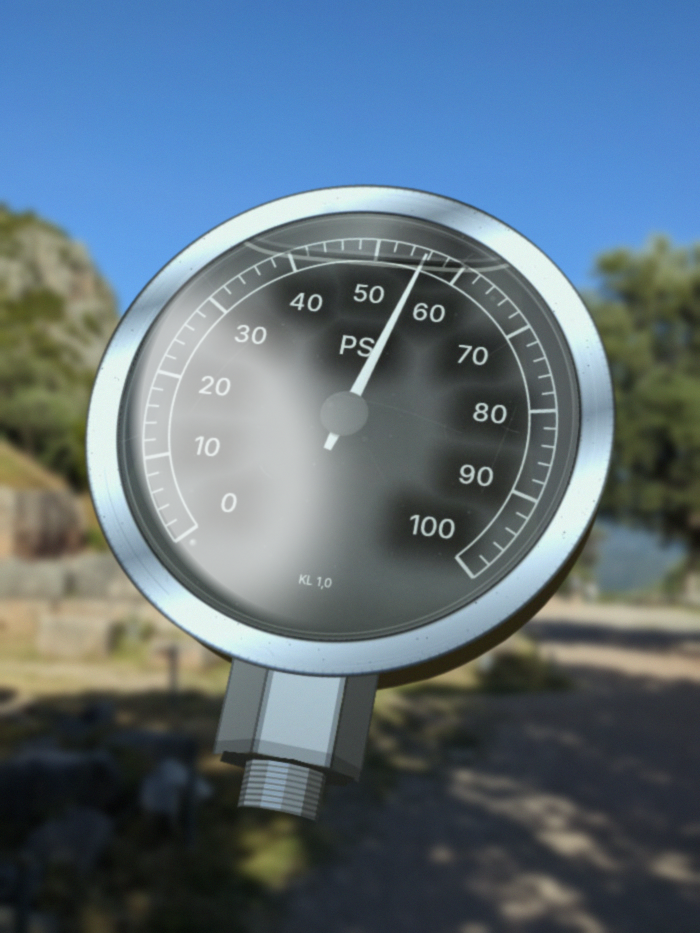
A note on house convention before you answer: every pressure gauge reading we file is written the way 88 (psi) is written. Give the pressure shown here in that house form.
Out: 56 (psi)
